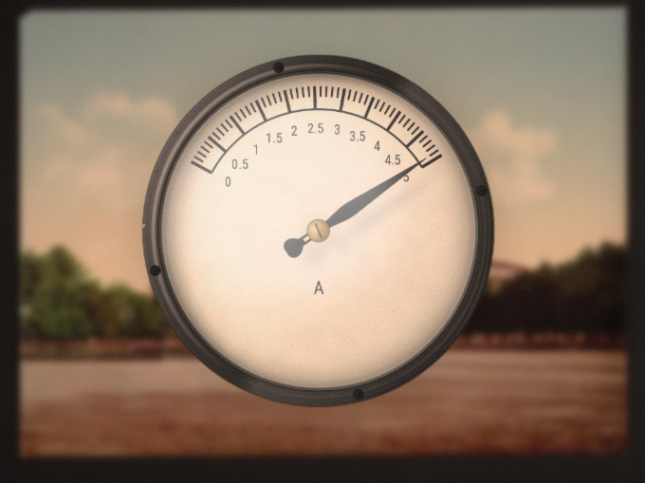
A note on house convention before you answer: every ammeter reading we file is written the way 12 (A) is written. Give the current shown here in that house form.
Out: 4.9 (A)
